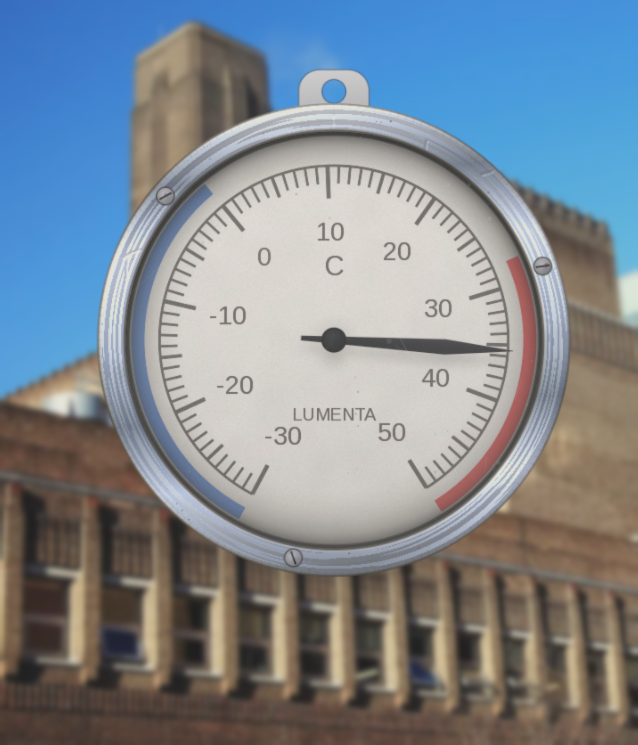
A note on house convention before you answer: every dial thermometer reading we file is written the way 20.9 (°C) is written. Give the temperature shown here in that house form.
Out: 35.5 (°C)
